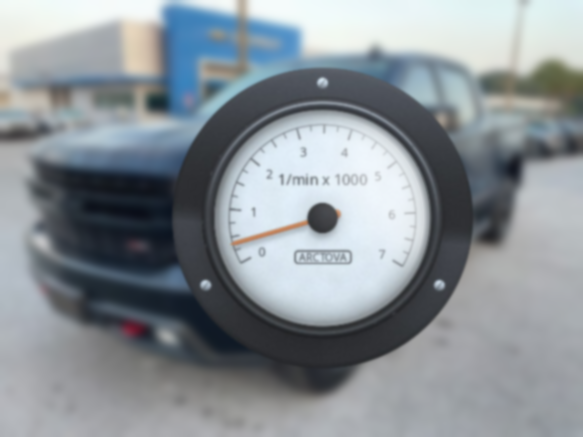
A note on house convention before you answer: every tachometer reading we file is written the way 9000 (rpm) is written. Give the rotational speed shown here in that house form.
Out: 375 (rpm)
